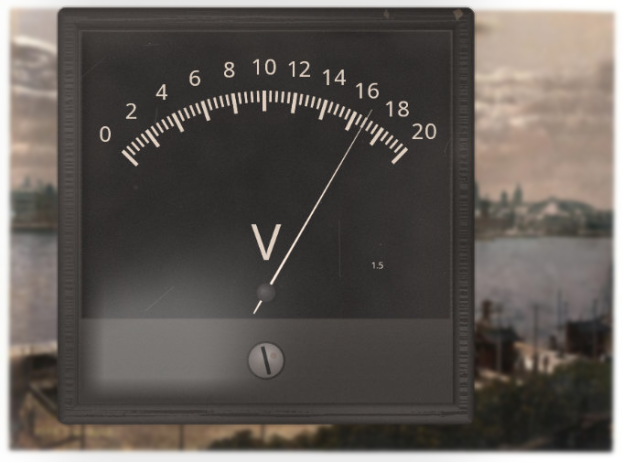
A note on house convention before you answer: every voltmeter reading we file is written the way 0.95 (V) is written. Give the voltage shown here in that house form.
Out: 16.8 (V)
